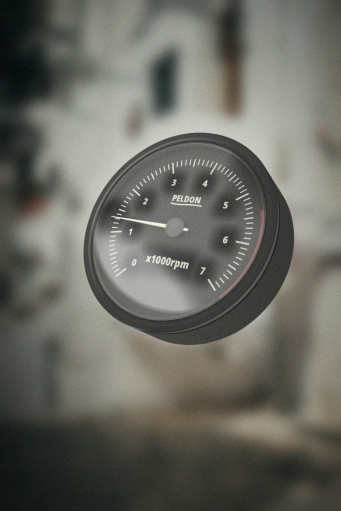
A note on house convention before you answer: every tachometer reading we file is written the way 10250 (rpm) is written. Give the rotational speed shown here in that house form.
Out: 1300 (rpm)
